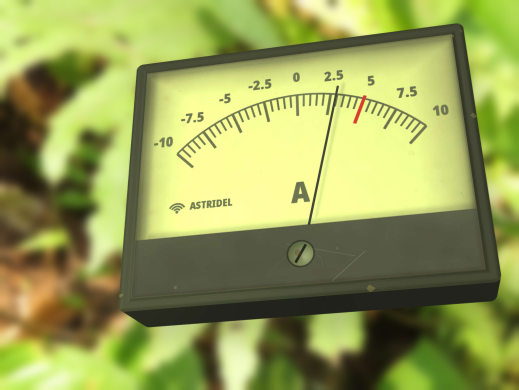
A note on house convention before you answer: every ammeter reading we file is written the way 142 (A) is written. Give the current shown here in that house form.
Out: 3 (A)
